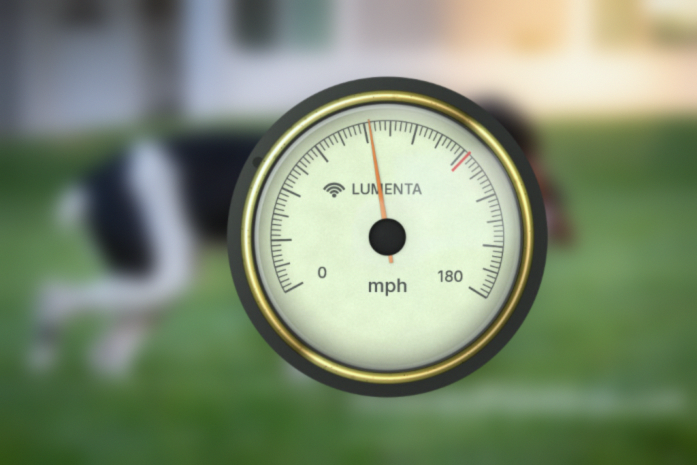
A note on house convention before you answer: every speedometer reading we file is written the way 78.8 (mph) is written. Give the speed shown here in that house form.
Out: 82 (mph)
